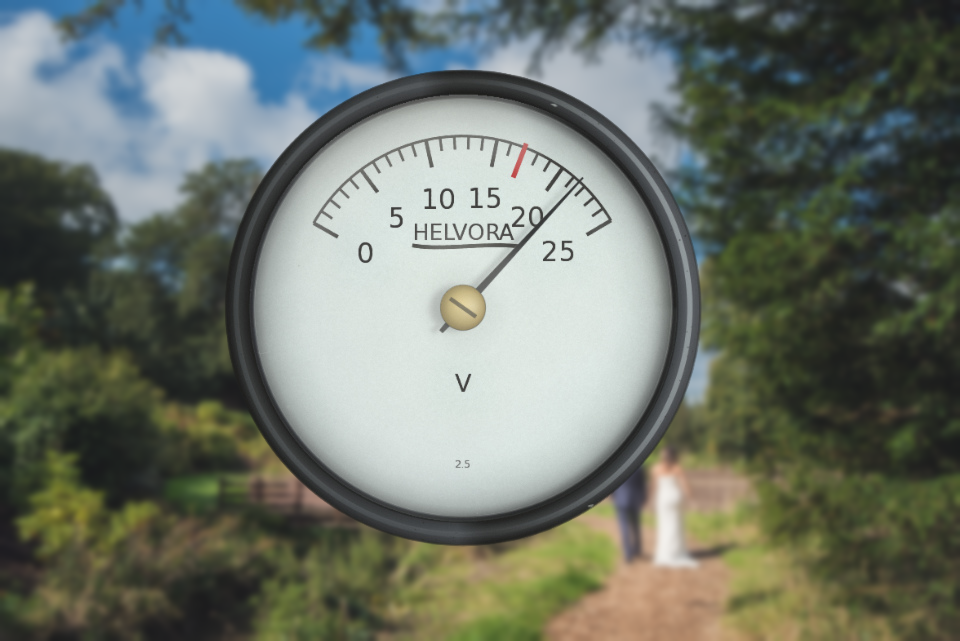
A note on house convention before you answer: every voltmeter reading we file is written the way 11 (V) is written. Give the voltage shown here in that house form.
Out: 21.5 (V)
